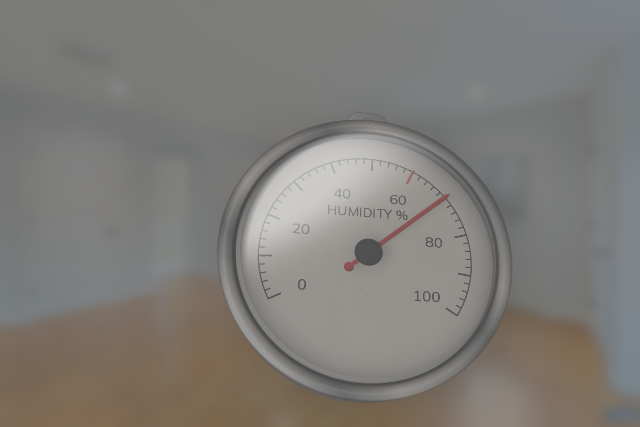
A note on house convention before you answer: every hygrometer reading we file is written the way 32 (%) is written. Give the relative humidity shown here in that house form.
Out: 70 (%)
